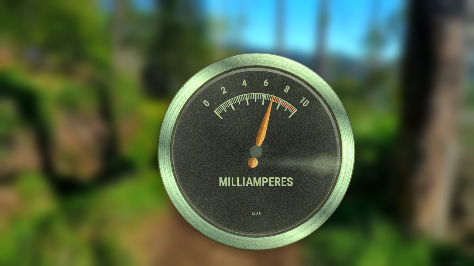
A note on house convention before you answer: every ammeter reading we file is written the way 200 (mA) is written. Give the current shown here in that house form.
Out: 7 (mA)
